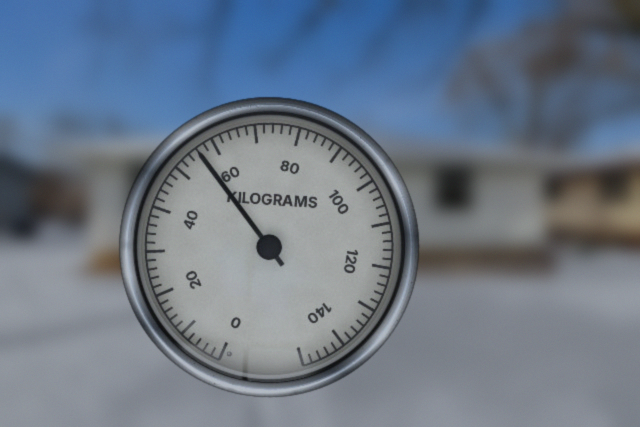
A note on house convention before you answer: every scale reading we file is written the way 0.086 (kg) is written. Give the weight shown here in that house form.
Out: 56 (kg)
